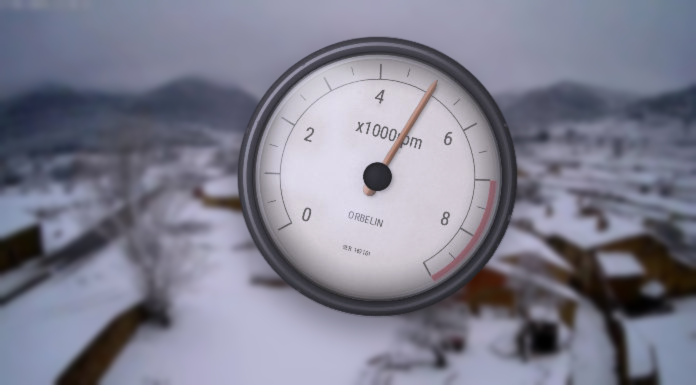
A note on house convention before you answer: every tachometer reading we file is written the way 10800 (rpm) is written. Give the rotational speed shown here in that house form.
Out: 5000 (rpm)
